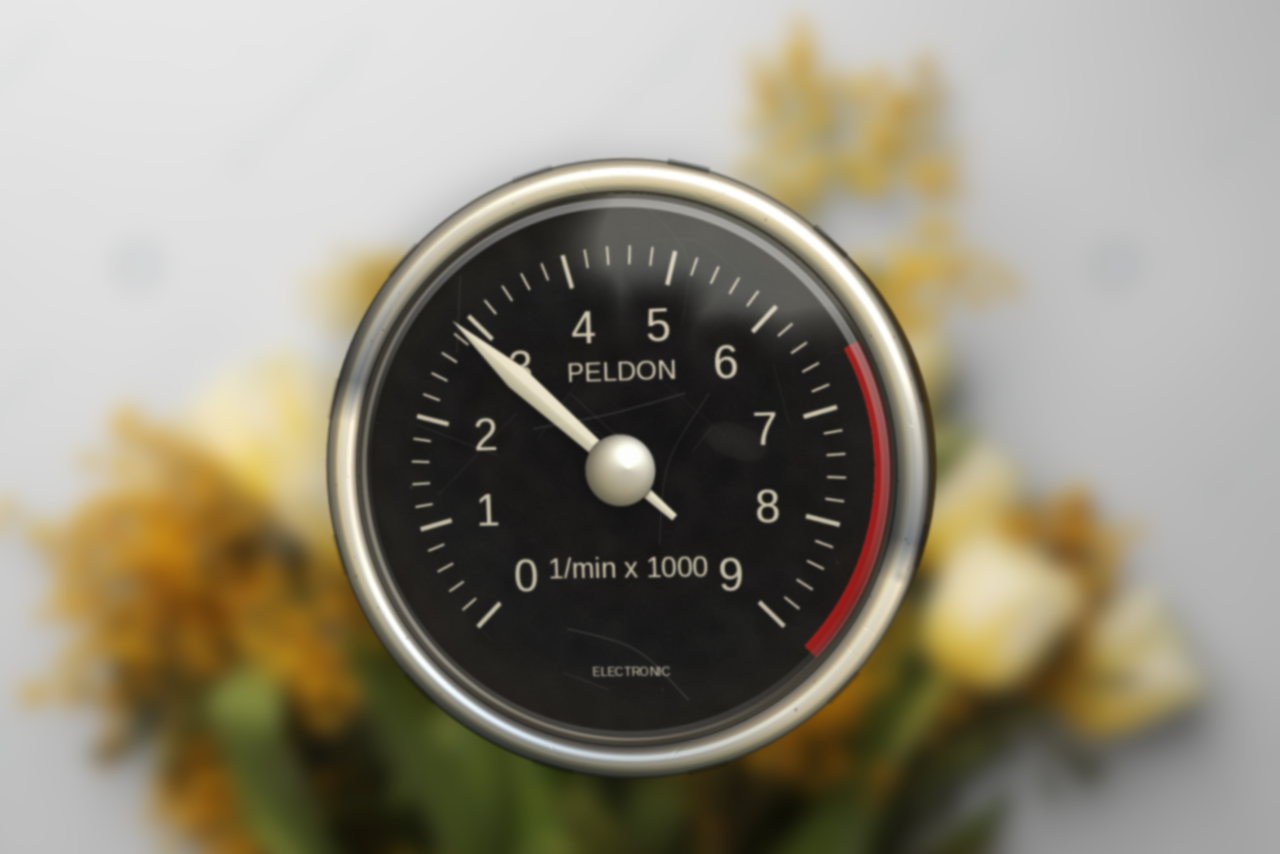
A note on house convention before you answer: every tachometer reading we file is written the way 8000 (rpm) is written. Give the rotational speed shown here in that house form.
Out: 2900 (rpm)
